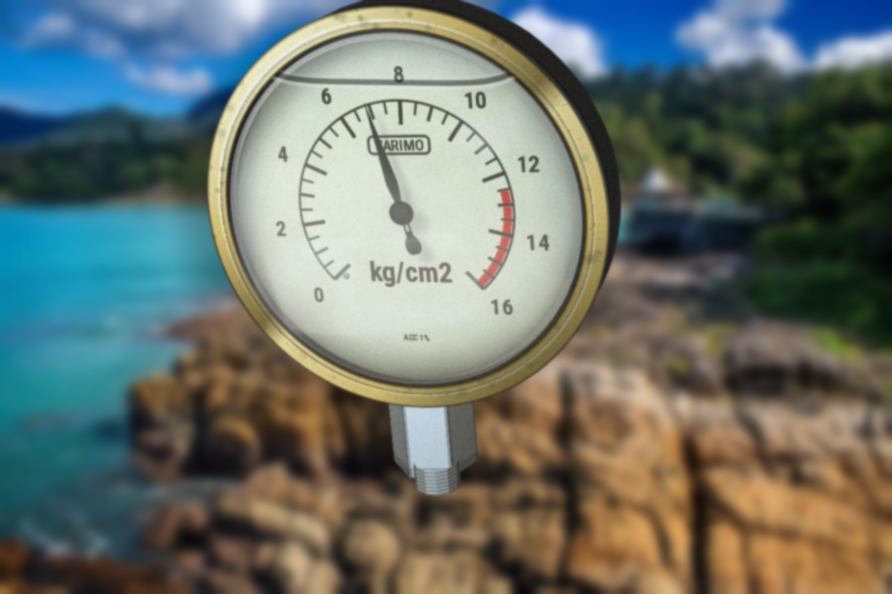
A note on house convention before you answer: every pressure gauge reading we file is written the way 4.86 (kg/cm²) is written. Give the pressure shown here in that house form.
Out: 7 (kg/cm²)
